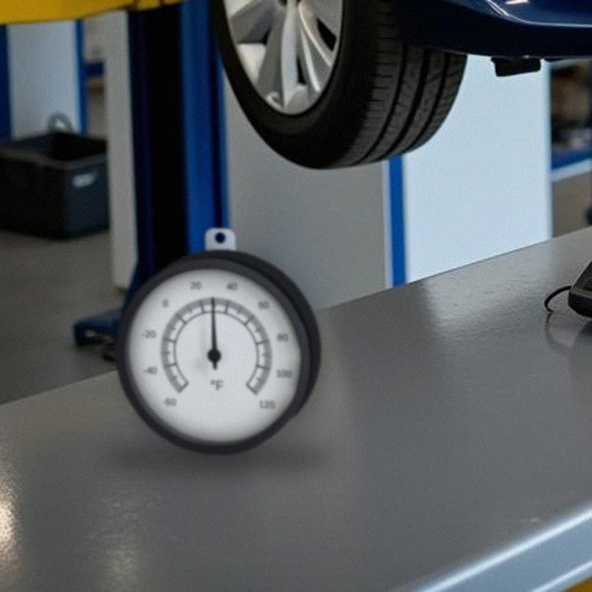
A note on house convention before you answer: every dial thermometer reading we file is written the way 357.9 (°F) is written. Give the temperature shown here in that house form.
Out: 30 (°F)
